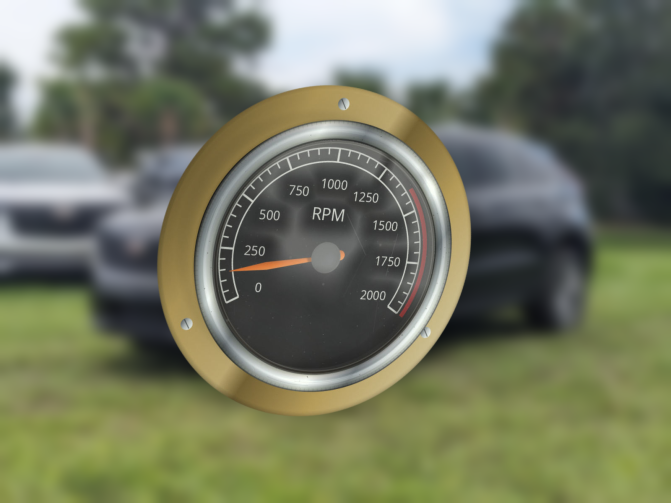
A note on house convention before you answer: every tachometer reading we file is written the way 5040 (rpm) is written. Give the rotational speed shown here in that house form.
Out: 150 (rpm)
